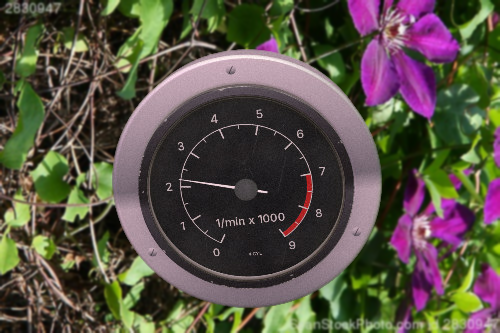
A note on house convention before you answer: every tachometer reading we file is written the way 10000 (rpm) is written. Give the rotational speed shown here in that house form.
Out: 2250 (rpm)
